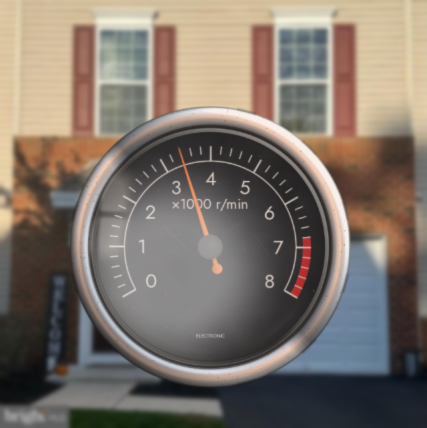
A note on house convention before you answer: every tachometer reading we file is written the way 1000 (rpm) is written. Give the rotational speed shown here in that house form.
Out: 3400 (rpm)
